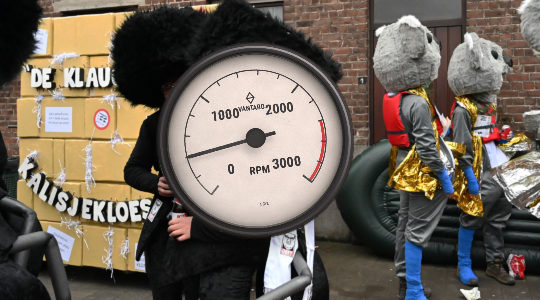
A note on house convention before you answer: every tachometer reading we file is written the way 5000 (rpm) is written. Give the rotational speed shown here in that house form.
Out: 400 (rpm)
